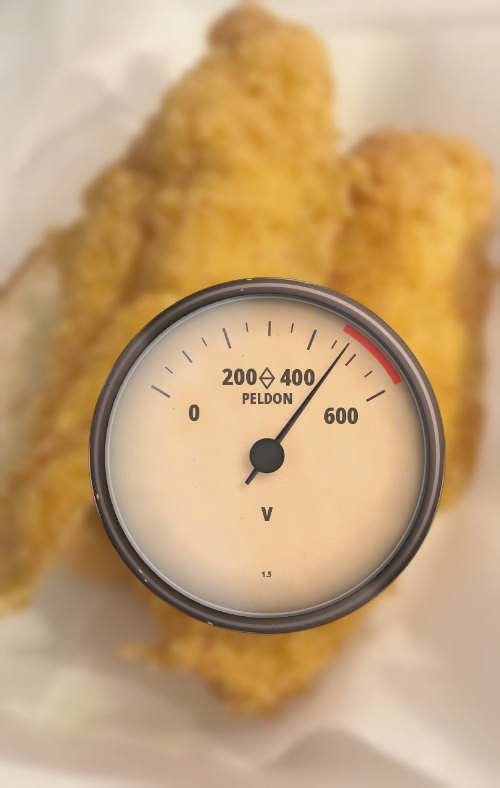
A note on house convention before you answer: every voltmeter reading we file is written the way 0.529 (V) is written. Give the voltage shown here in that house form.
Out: 475 (V)
